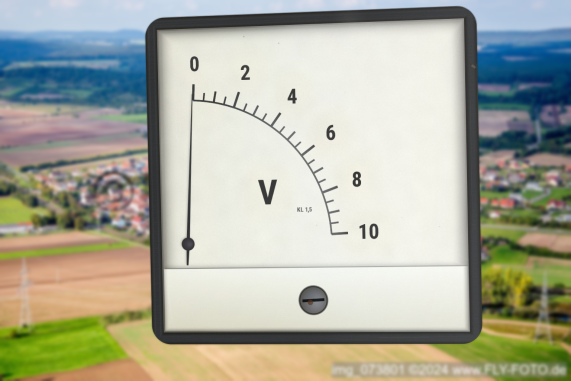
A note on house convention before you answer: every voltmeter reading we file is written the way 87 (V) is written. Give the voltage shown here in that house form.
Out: 0 (V)
